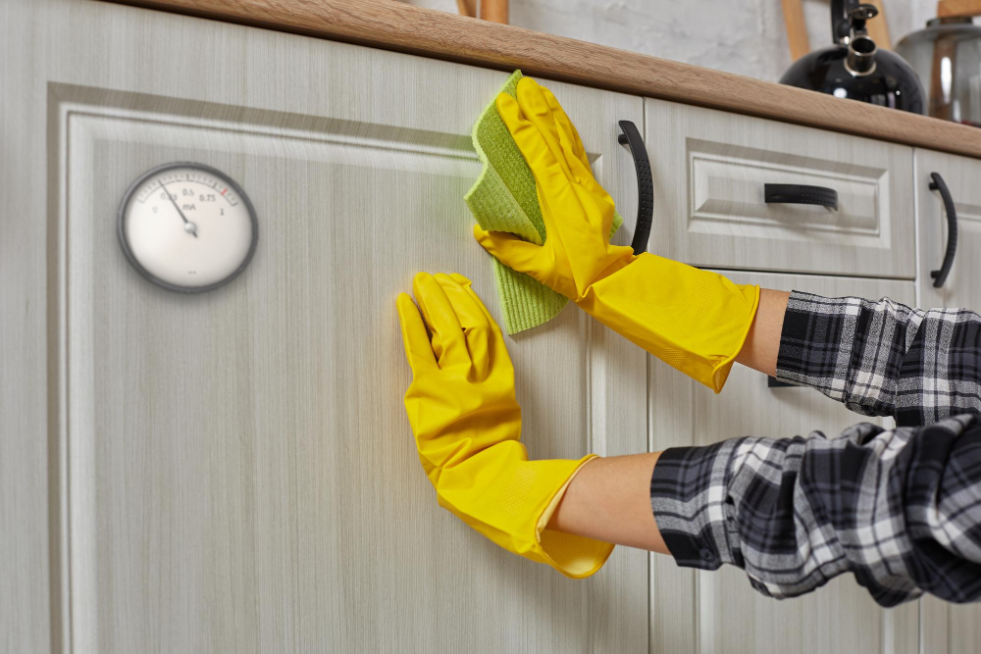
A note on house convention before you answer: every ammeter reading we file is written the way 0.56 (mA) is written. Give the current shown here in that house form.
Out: 0.25 (mA)
